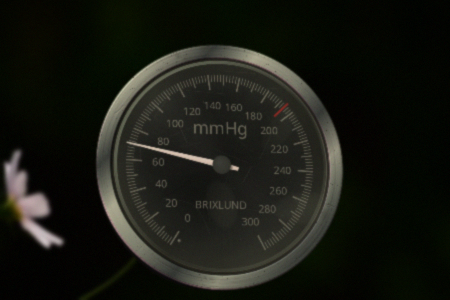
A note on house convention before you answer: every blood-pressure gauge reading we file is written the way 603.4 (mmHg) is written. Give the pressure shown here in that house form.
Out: 70 (mmHg)
